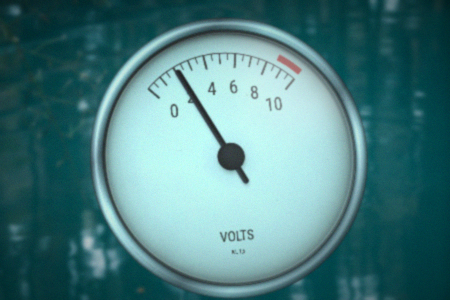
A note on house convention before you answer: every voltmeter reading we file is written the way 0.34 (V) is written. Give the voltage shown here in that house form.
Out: 2 (V)
